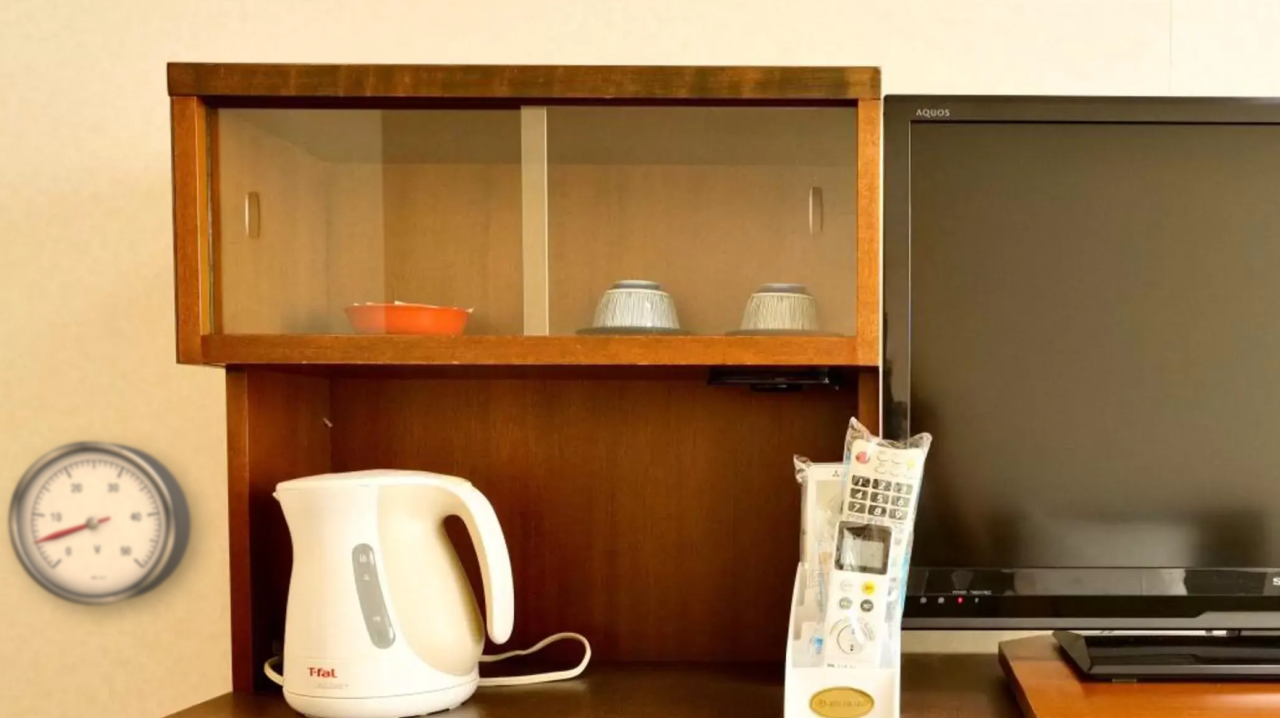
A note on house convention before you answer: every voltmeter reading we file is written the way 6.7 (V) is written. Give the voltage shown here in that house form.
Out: 5 (V)
